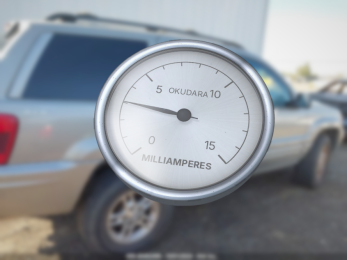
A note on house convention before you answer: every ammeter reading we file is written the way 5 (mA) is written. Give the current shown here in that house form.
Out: 3 (mA)
